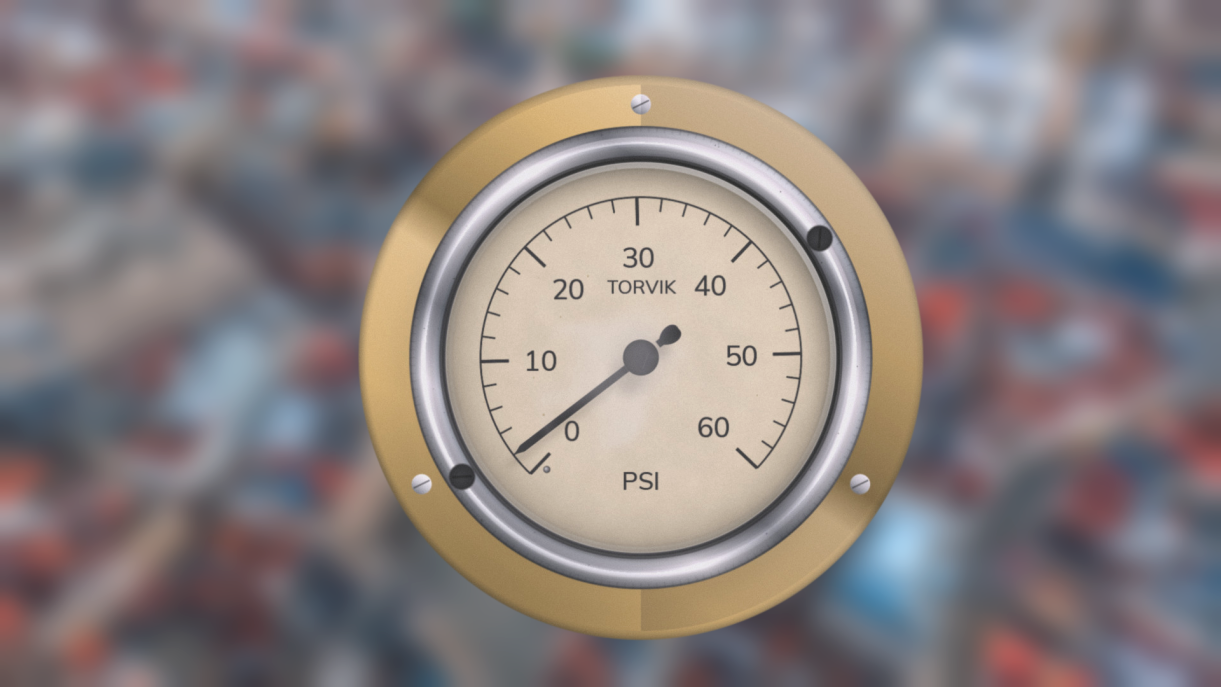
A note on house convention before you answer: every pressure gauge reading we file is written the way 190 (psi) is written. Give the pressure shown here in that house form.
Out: 2 (psi)
